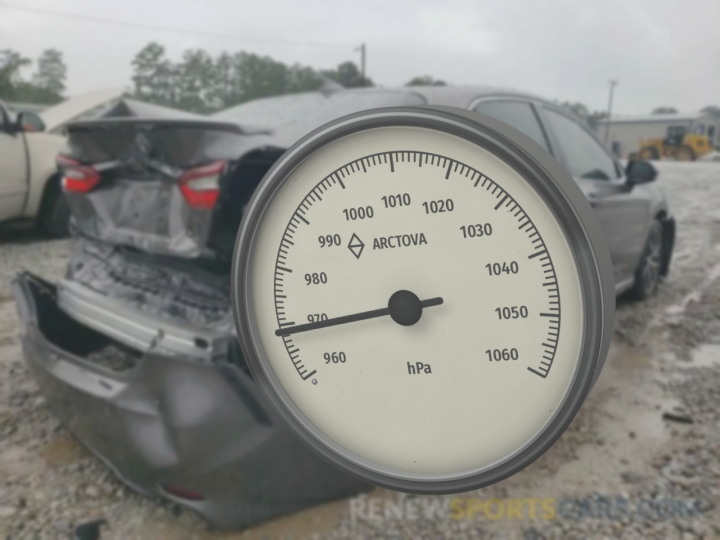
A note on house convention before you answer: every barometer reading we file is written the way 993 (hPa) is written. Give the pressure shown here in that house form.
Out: 969 (hPa)
